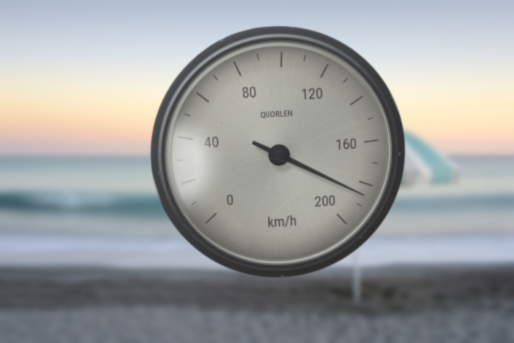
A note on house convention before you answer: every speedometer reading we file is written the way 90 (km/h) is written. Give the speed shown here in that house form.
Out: 185 (km/h)
